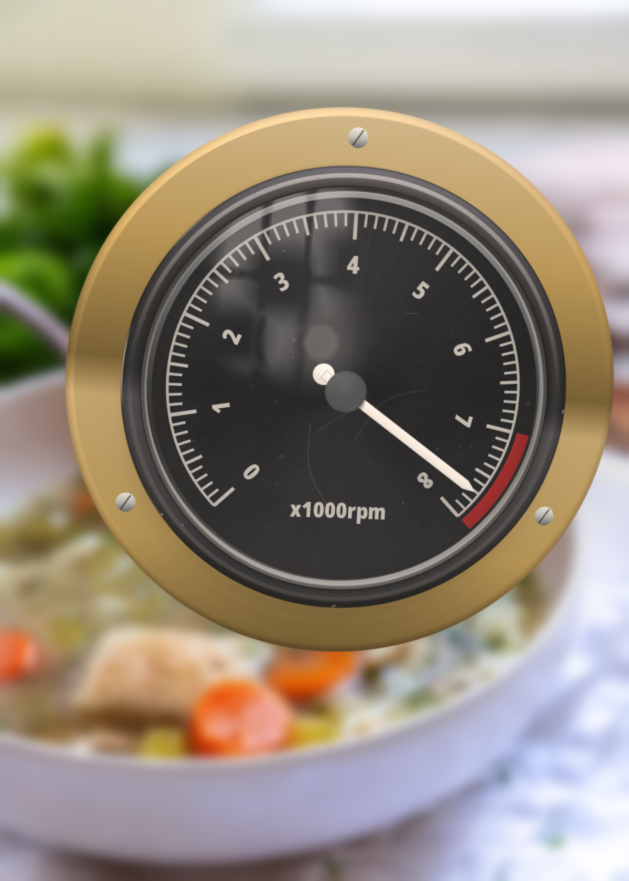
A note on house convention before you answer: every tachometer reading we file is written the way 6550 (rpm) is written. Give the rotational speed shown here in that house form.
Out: 7700 (rpm)
